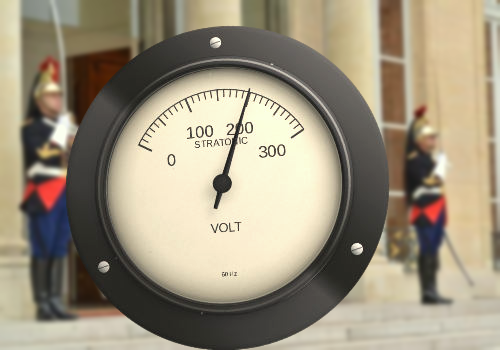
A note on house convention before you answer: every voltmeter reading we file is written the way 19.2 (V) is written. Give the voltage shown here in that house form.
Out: 200 (V)
